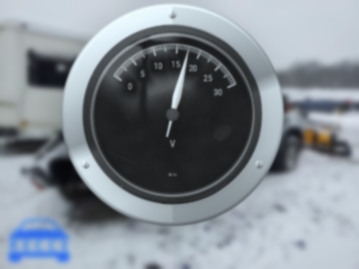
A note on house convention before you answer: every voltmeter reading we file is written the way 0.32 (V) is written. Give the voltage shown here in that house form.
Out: 17.5 (V)
